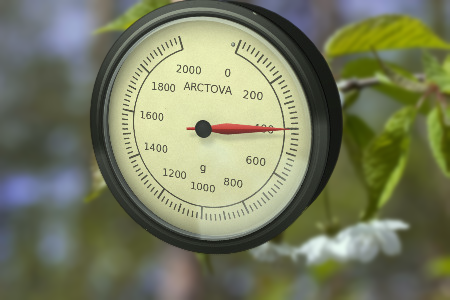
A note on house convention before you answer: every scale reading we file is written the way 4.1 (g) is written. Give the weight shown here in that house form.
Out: 400 (g)
